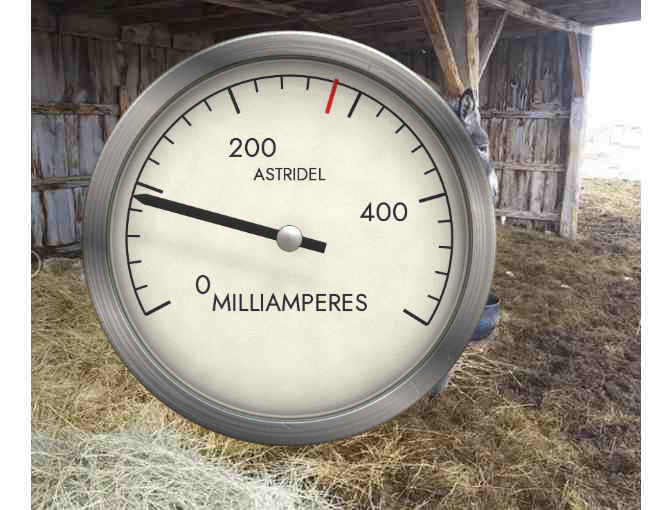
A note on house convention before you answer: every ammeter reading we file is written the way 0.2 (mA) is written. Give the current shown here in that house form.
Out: 90 (mA)
